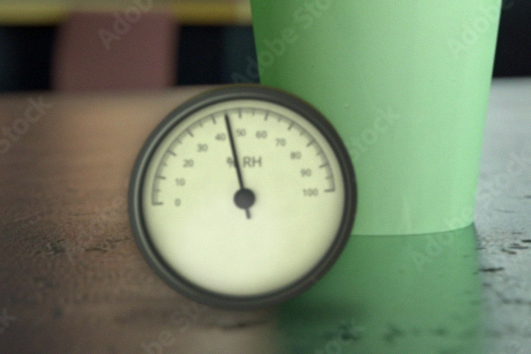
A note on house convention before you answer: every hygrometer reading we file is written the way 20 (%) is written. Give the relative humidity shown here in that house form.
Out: 45 (%)
